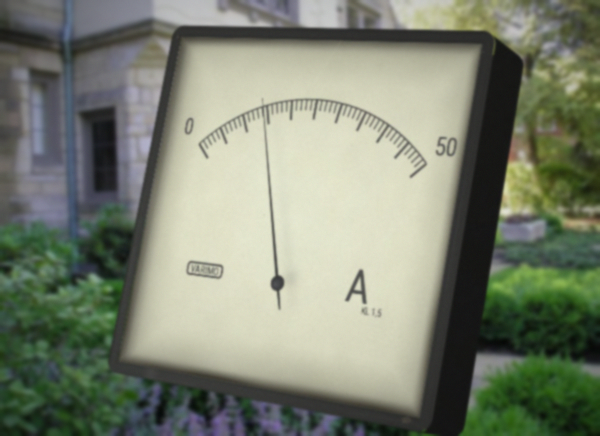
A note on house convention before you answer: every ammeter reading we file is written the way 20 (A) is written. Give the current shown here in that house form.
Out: 15 (A)
